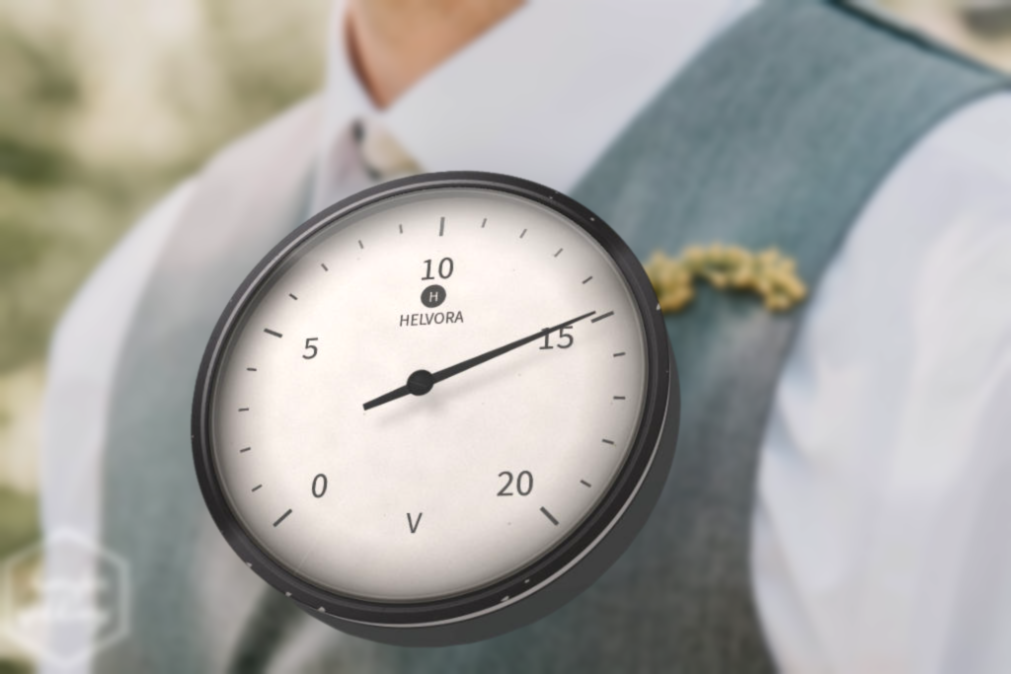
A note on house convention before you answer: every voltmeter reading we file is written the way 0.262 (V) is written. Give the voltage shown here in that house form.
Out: 15 (V)
